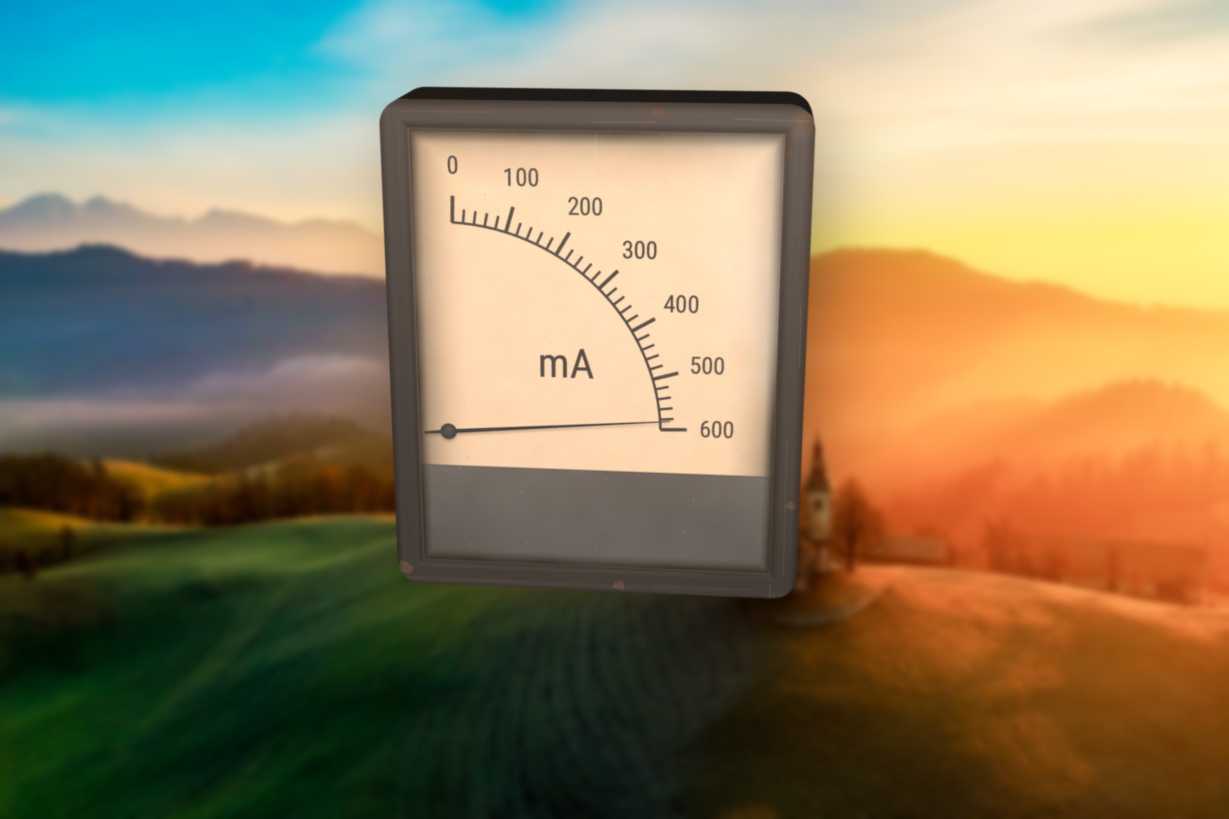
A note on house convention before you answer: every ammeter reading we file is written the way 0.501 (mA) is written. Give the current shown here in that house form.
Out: 580 (mA)
